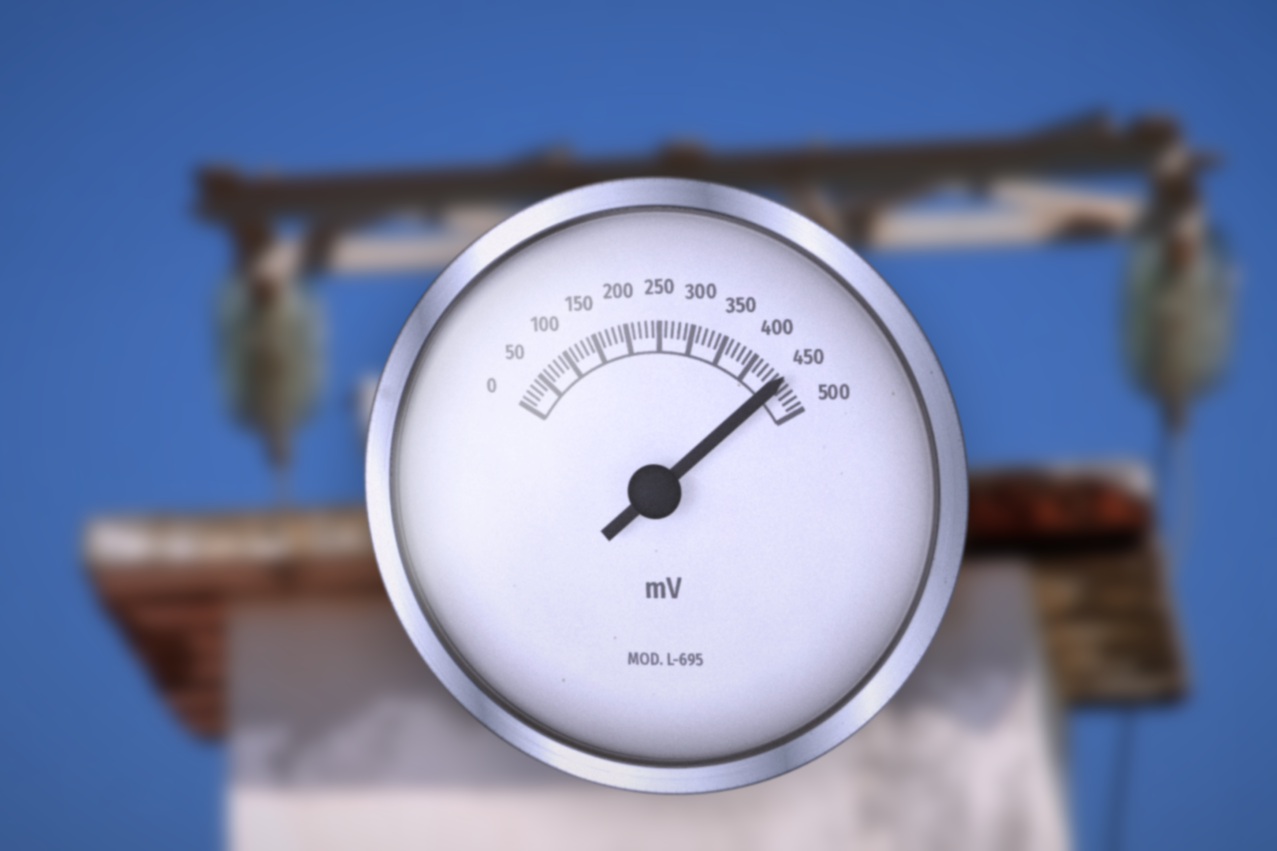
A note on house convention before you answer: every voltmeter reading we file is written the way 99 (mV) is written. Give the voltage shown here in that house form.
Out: 450 (mV)
